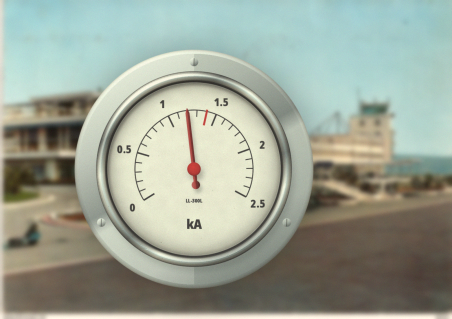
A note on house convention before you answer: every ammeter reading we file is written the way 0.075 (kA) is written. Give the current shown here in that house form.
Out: 1.2 (kA)
